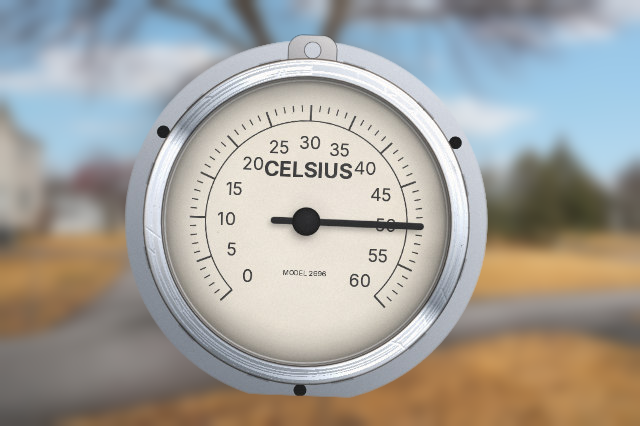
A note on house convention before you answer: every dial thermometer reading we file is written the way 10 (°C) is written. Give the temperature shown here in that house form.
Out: 50 (°C)
